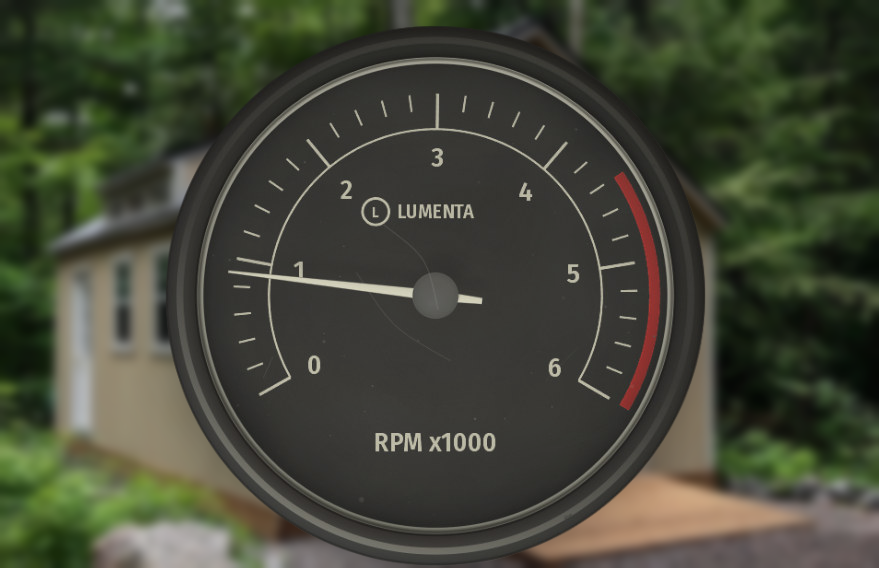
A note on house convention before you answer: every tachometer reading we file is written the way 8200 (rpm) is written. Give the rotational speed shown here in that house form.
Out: 900 (rpm)
